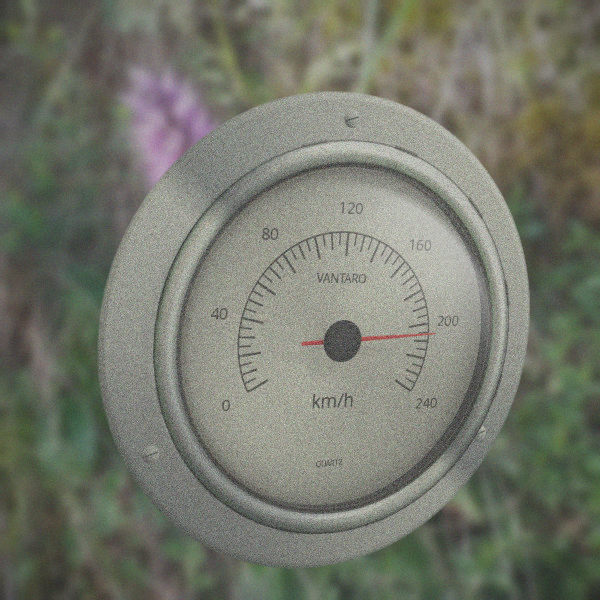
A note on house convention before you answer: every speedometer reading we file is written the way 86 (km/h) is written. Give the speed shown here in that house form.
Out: 205 (km/h)
